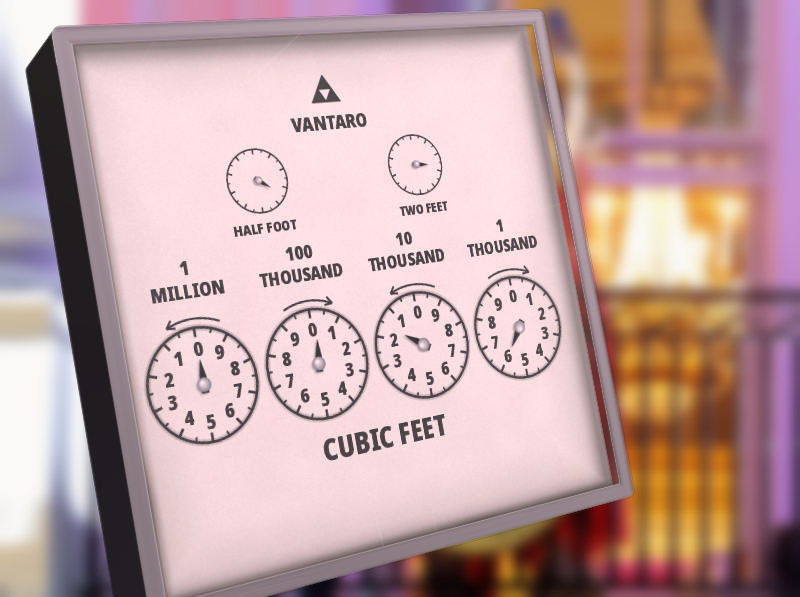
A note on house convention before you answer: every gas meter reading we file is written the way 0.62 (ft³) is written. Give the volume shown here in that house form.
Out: 1600 (ft³)
